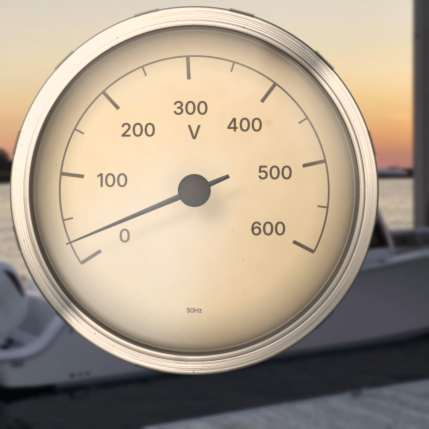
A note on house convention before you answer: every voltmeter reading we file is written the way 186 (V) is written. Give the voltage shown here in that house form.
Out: 25 (V)
